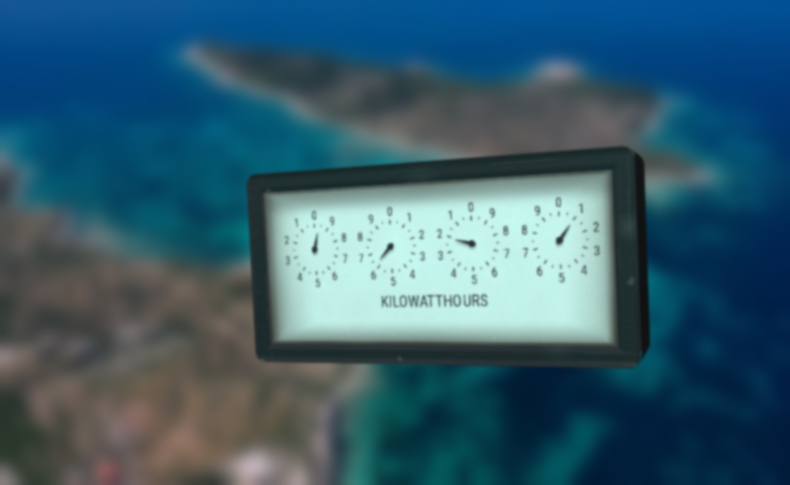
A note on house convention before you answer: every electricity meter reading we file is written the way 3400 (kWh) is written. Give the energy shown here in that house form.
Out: 9621 (kWh)
